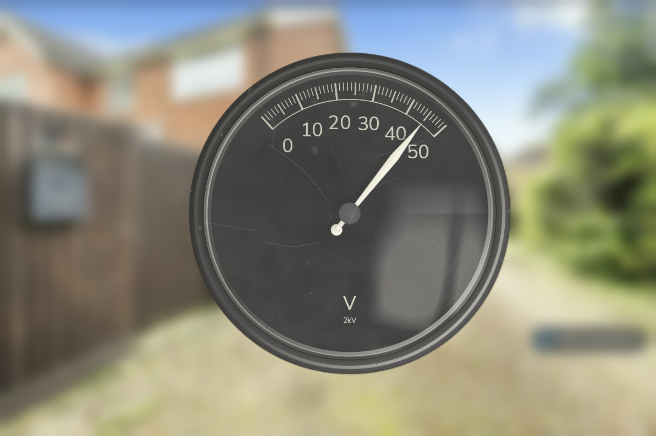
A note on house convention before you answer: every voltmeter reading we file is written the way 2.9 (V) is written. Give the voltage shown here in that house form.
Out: 45 (V)
